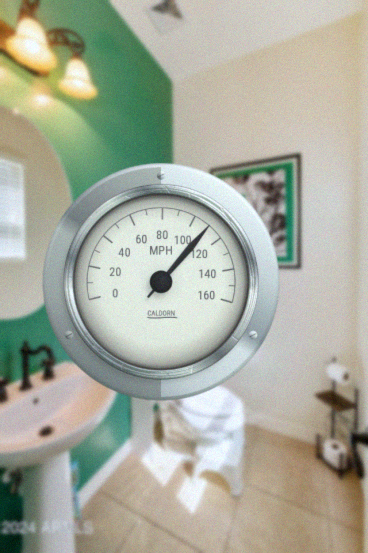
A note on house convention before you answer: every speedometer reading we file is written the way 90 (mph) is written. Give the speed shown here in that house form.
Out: 110 (mph)
